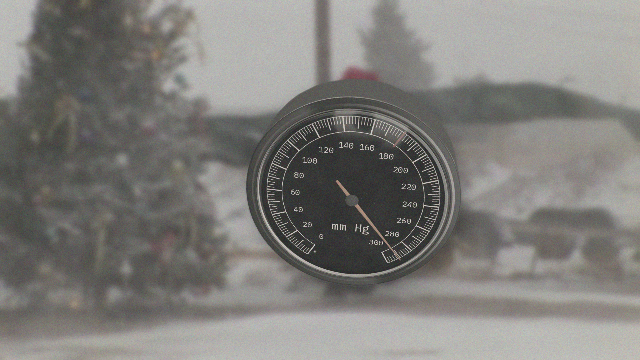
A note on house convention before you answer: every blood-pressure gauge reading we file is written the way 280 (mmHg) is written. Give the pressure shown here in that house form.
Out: 290 (mmHg)
